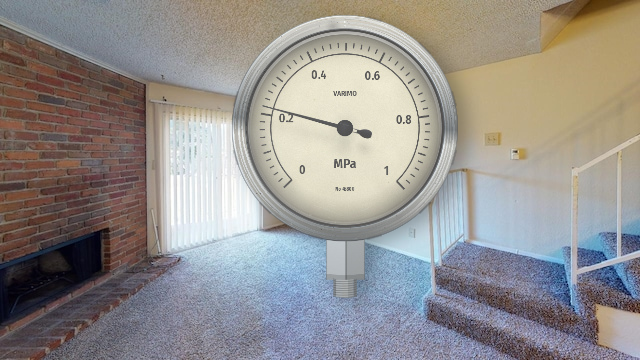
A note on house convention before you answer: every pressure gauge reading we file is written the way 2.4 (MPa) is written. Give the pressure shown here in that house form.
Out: 0.22 (MPa)
